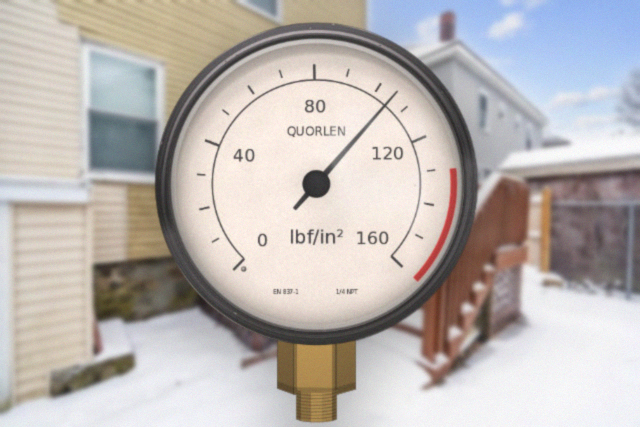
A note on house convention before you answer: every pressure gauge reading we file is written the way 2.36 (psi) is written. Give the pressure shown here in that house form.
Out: 105 (psi)
